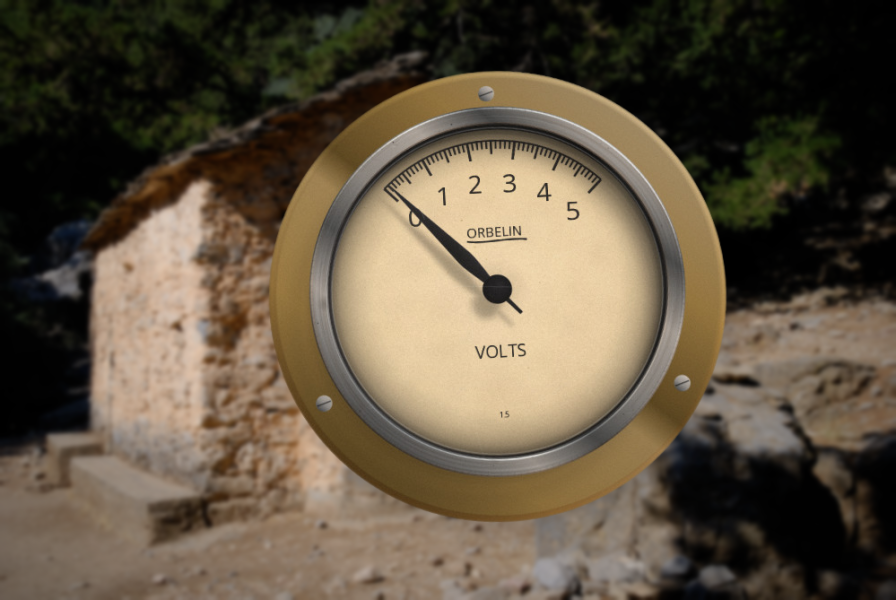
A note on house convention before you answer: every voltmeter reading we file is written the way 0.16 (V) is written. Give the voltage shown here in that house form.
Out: 0.1 (V)
